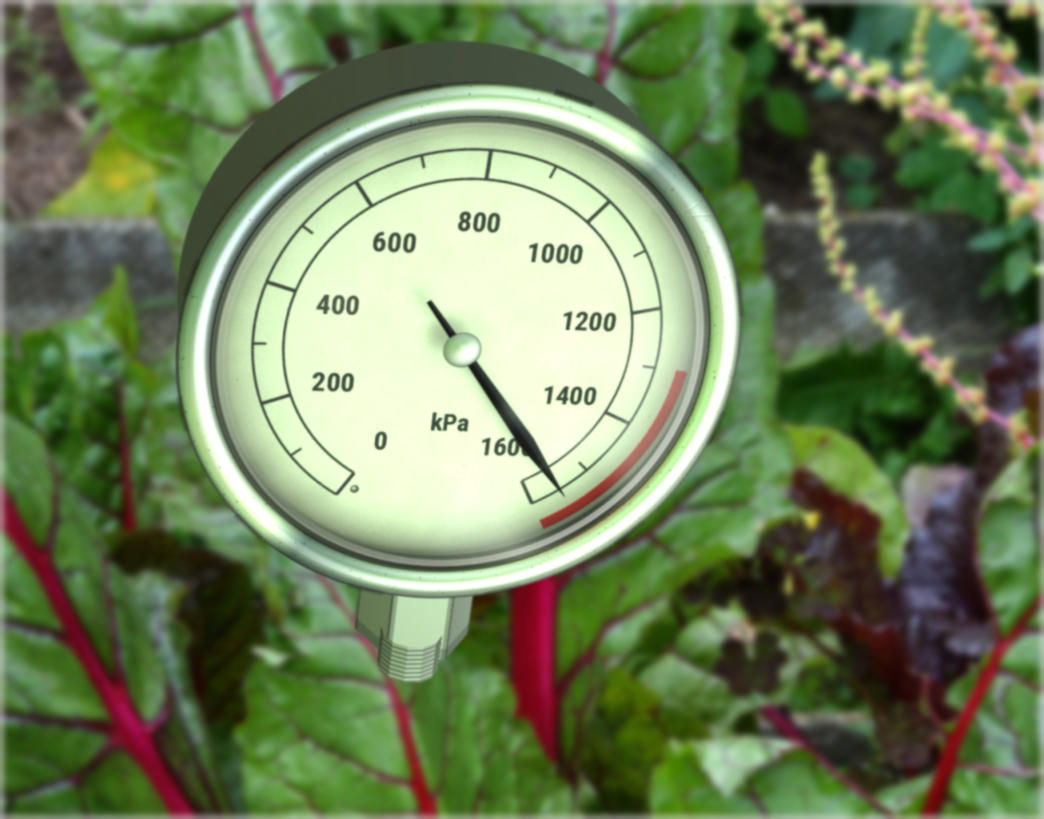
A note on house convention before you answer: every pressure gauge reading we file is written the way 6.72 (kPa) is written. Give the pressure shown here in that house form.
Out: 1550 (kPa)
